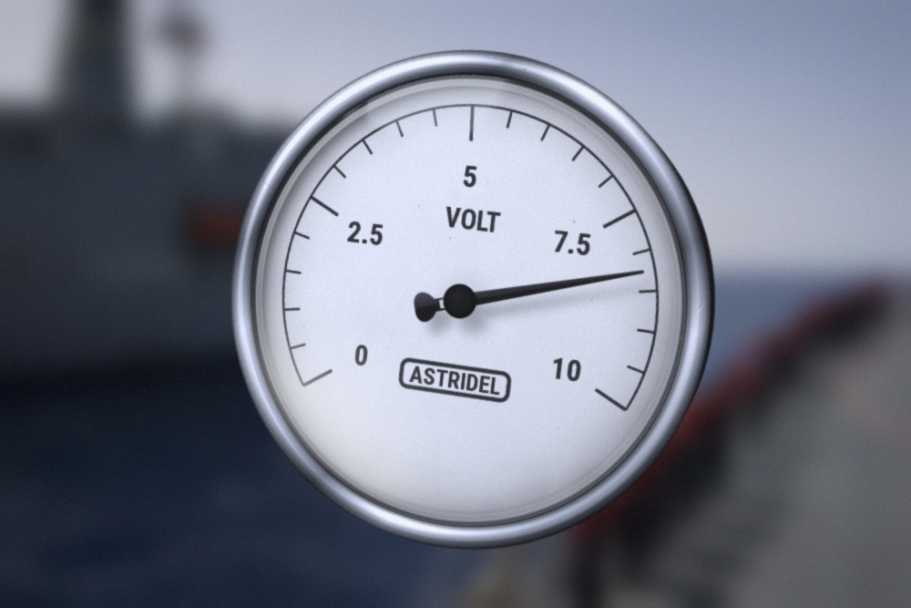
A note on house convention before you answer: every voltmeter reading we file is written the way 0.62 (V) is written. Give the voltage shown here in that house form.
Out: 8.25 (V)
